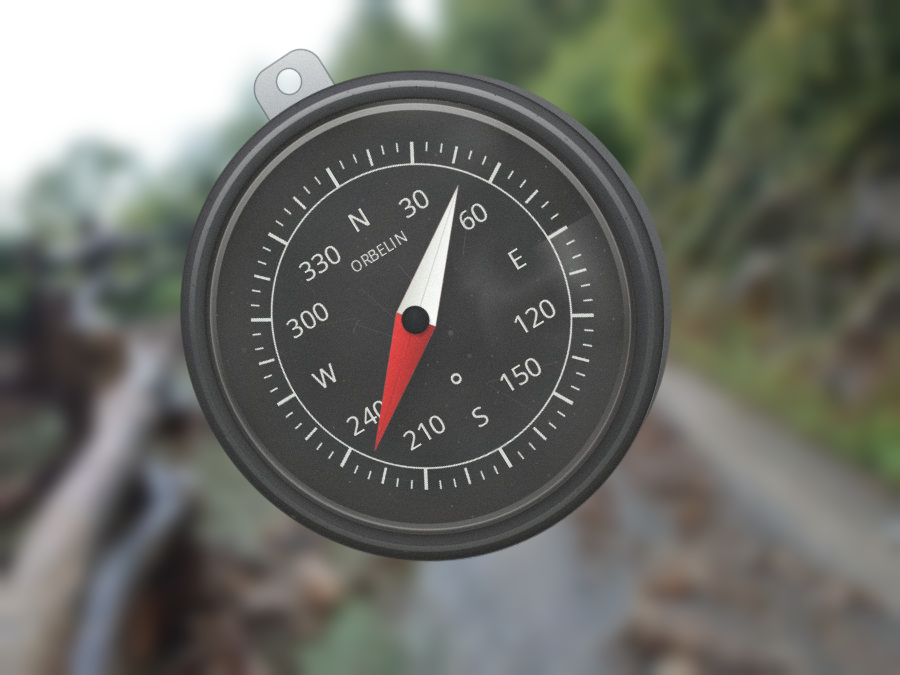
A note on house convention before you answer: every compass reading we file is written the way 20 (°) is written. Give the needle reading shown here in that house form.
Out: 230 (°)
